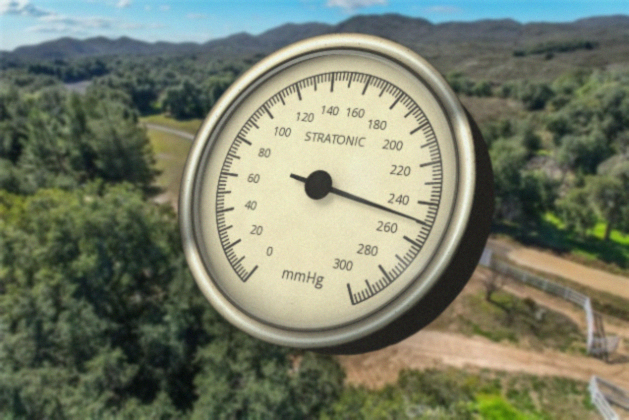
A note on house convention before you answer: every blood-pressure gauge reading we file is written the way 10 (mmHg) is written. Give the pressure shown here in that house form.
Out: 250 (mmHg)
